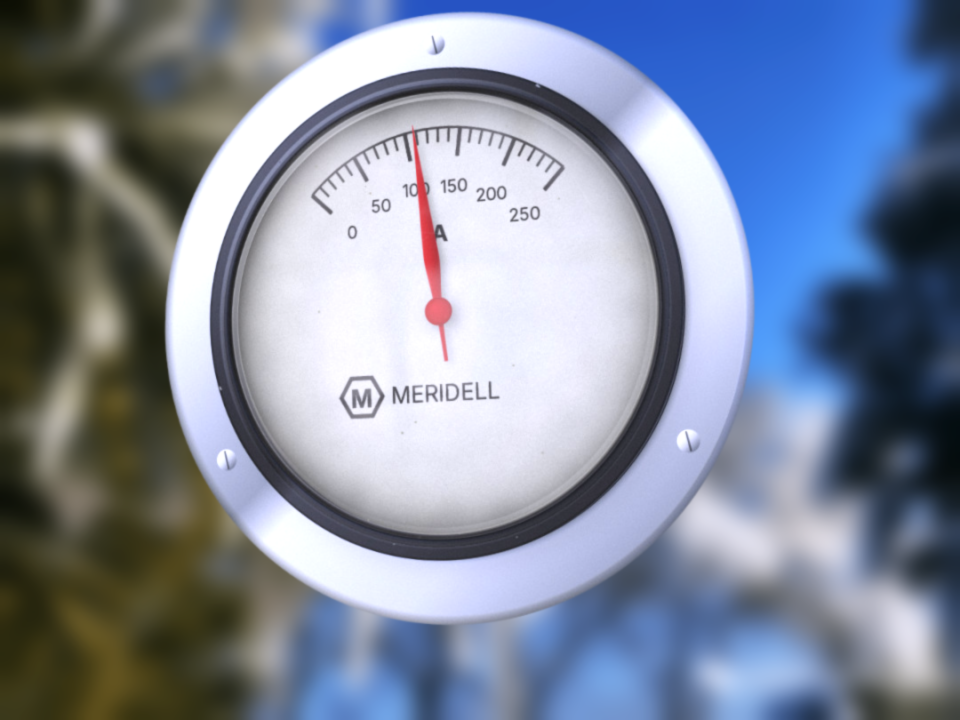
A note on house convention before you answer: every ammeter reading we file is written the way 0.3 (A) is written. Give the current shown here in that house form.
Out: 110 (A)
